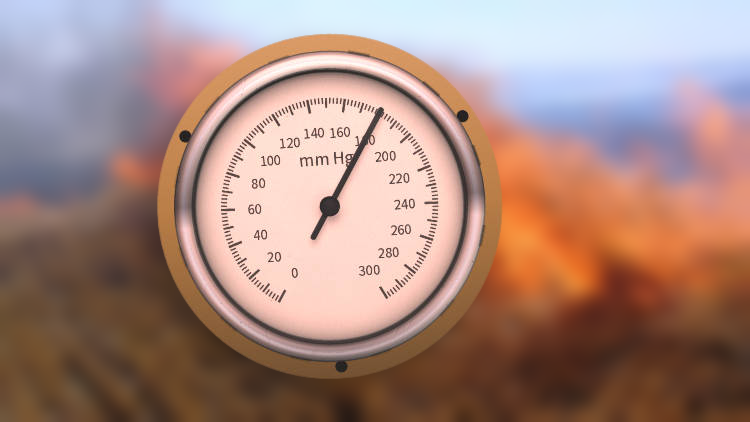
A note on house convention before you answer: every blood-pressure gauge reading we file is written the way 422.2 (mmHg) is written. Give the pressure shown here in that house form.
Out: 180 (mmHg)
